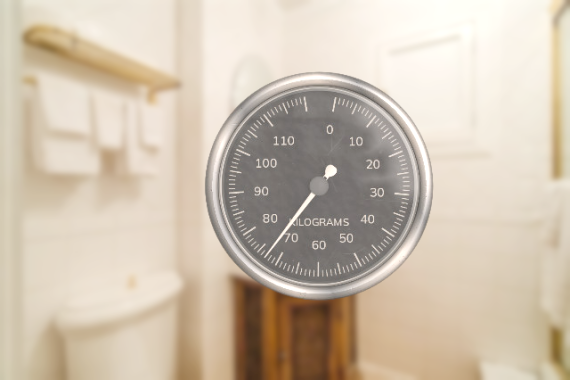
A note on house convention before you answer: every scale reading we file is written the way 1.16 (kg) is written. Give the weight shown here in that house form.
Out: 73 (kg)
